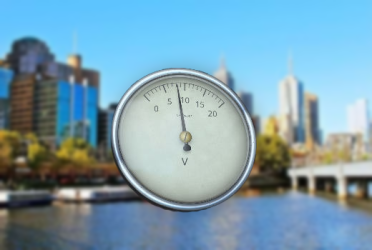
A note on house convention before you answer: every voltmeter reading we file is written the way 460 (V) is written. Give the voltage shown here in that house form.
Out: 8 (V)
